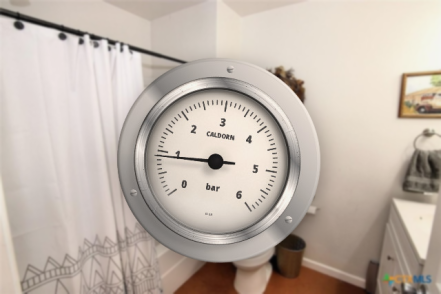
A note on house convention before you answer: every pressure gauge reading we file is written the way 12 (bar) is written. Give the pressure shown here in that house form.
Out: 0.9 (bar)
